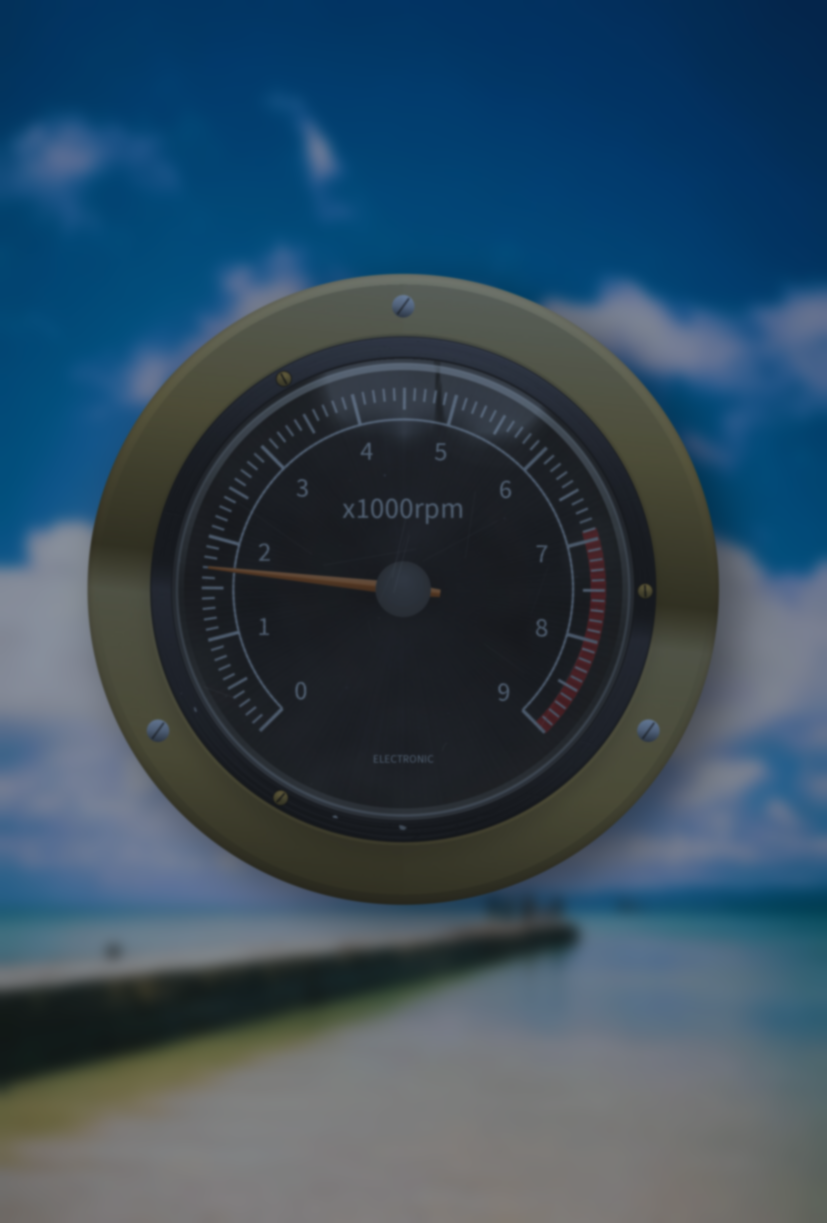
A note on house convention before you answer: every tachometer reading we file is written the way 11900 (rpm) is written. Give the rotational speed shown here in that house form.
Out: 1700 (rpm)
